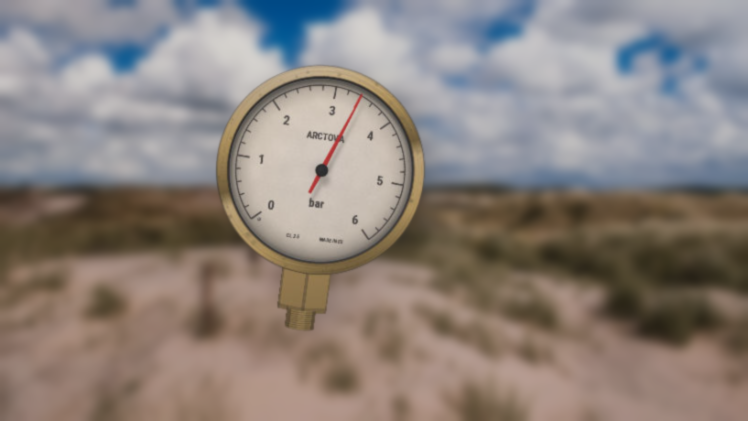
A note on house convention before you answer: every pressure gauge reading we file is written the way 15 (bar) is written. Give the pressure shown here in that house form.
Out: 3.4 (bar)
